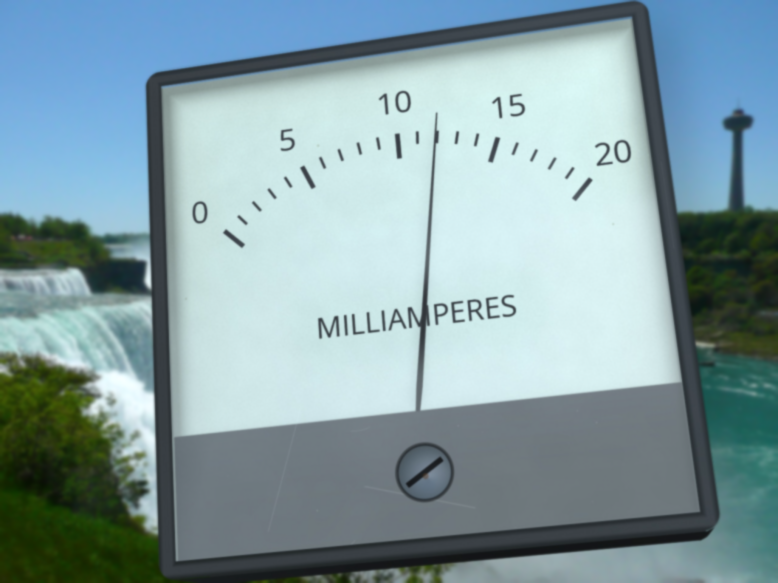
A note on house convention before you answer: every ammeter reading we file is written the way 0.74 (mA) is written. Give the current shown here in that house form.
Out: 12 (mA)
